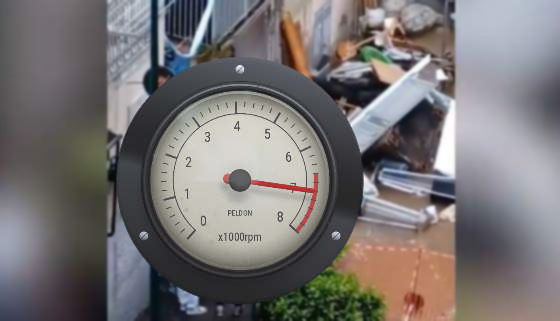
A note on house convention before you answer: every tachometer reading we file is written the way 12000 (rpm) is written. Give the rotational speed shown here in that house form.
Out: 7000 (rpm)
